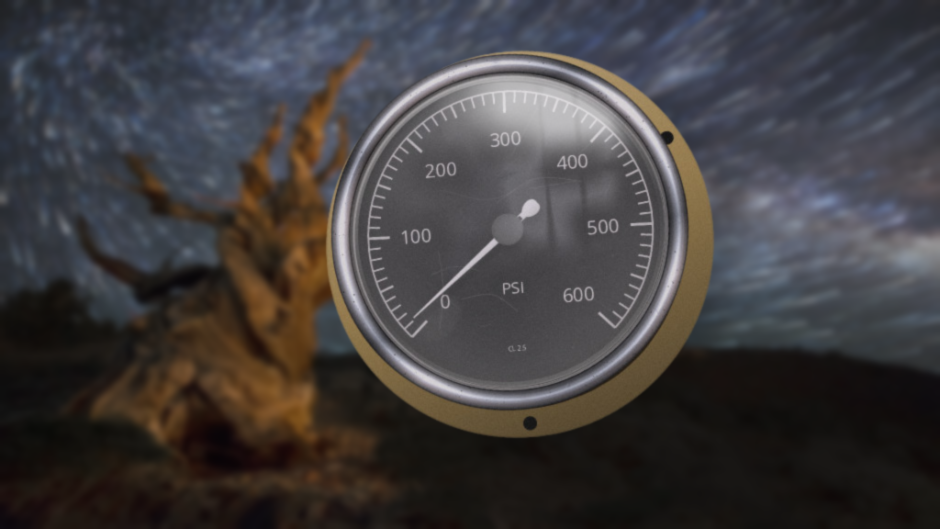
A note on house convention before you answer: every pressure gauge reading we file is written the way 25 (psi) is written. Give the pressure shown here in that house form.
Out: 10 (psi)
